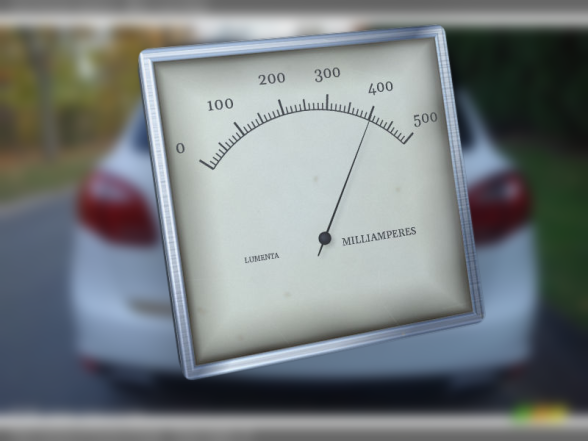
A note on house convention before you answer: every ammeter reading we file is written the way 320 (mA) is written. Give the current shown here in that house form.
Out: 400 (mA)
